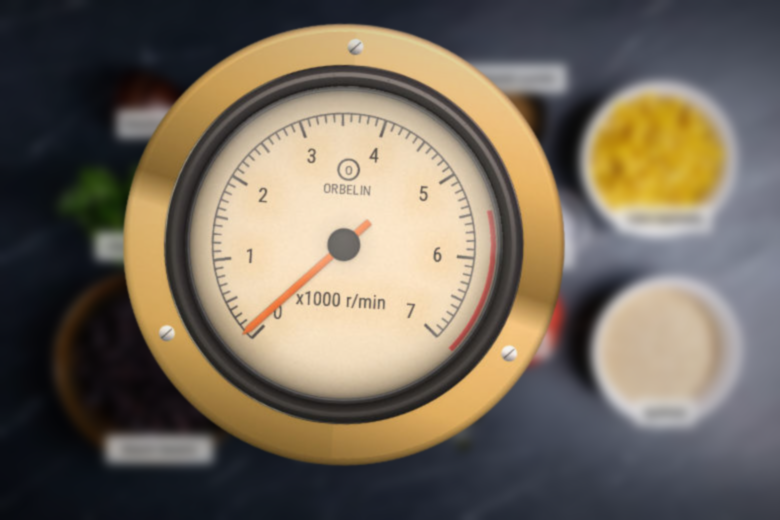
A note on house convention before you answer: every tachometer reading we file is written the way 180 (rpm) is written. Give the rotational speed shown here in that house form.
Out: 100 (rpm)
